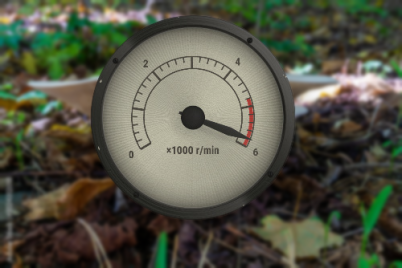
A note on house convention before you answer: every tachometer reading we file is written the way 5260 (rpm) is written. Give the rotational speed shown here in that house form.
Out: 5800 (rpm)
